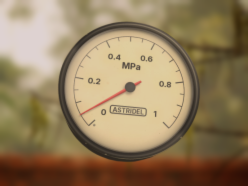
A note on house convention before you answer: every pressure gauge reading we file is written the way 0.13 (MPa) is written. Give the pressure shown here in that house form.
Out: 0.05 (MPa)
